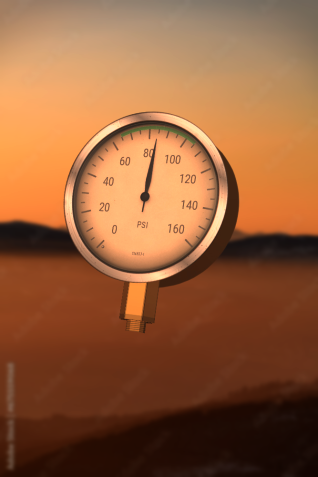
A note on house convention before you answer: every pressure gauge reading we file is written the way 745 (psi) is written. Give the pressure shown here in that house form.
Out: 85 (psi)
